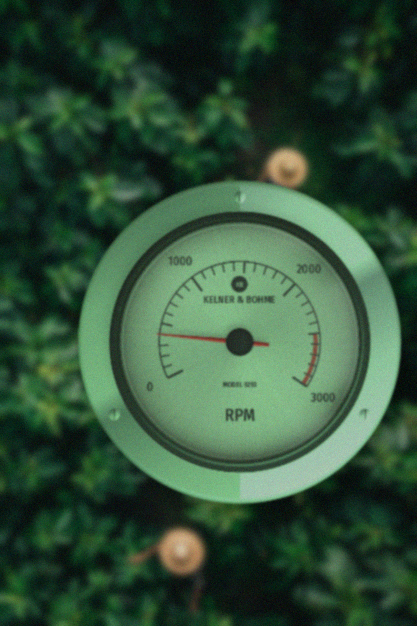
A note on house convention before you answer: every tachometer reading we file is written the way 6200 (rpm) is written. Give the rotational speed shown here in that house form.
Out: 400 (rpm)
